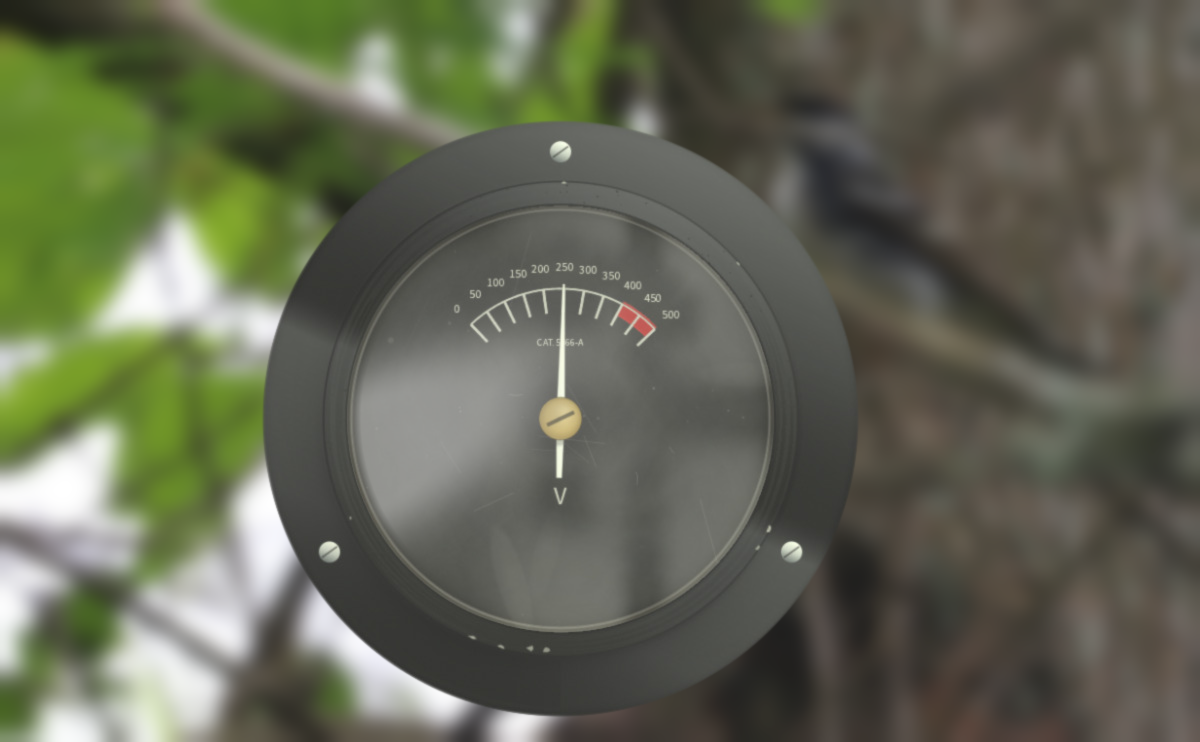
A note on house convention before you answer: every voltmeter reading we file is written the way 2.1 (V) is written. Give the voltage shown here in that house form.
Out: 250 (V)
